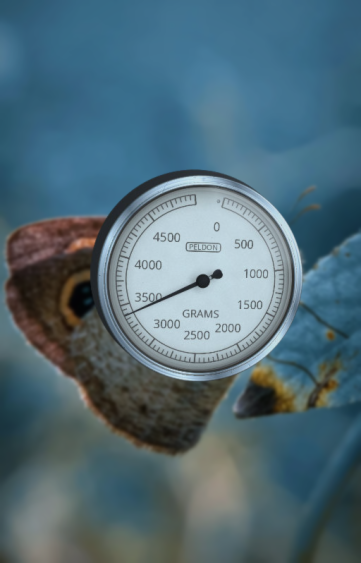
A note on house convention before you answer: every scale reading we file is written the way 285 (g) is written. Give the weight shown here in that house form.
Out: 3400 (g)
